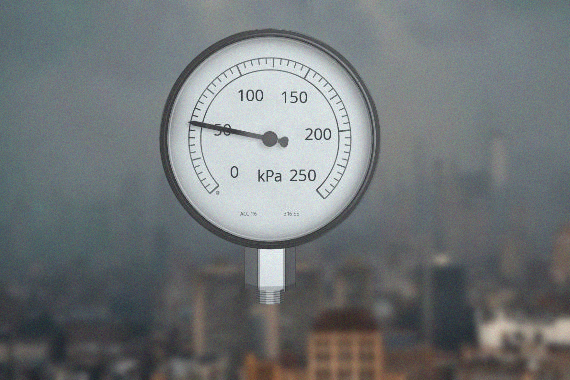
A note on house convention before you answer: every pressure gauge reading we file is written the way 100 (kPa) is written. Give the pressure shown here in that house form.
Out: 50 (kPa)
